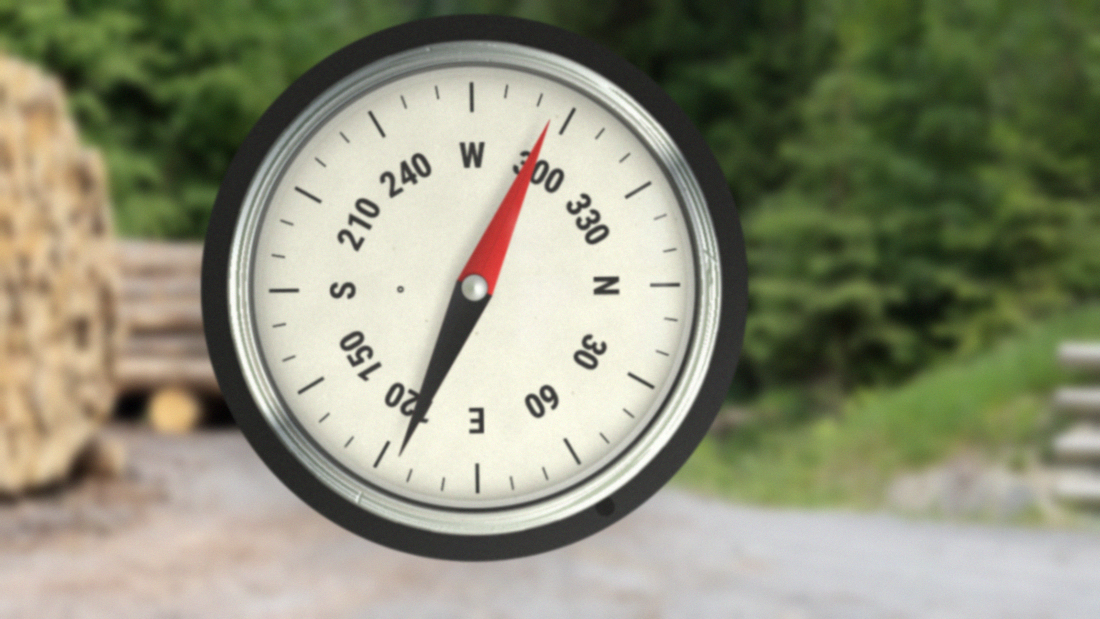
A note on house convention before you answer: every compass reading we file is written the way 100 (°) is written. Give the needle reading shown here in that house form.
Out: 295 (°)
